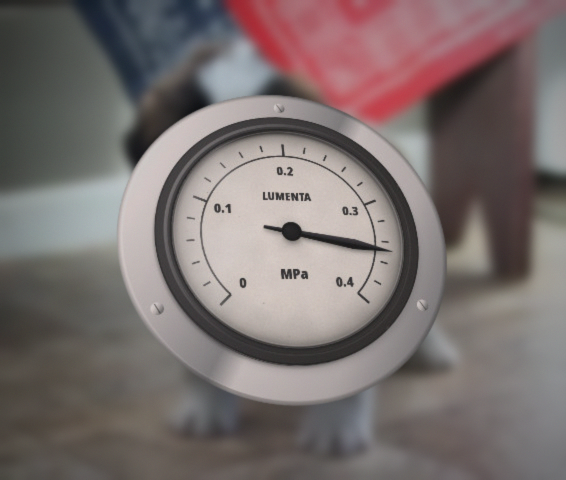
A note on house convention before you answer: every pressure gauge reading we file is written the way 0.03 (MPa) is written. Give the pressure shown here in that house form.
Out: 0.35 (MPa)
